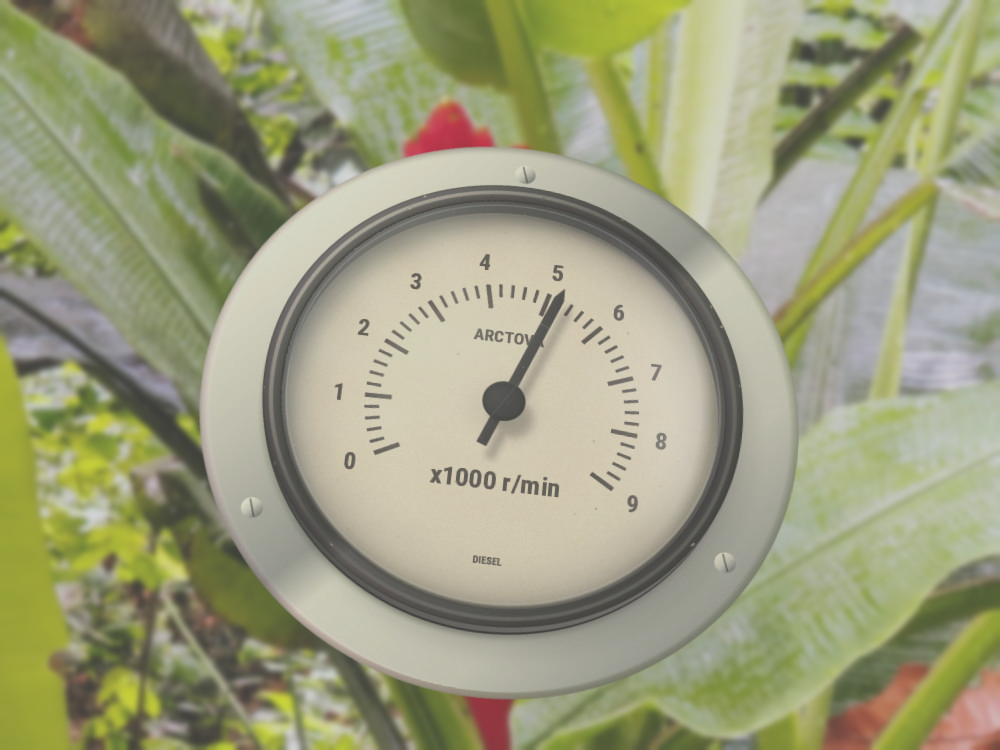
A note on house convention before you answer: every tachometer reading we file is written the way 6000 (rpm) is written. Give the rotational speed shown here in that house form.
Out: 5200 (rpm)
